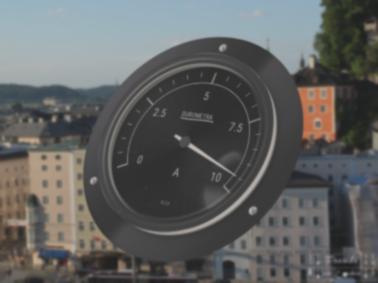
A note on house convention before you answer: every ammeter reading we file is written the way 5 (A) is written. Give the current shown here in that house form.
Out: 9.5 (A)
